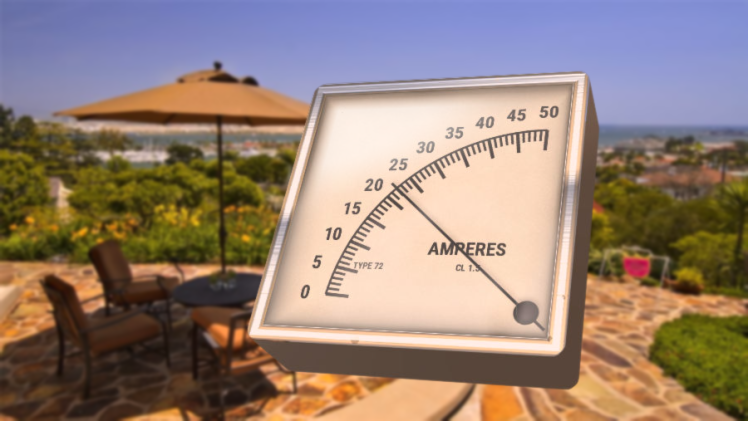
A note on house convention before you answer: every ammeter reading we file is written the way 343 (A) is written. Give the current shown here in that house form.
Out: 22 (A)
